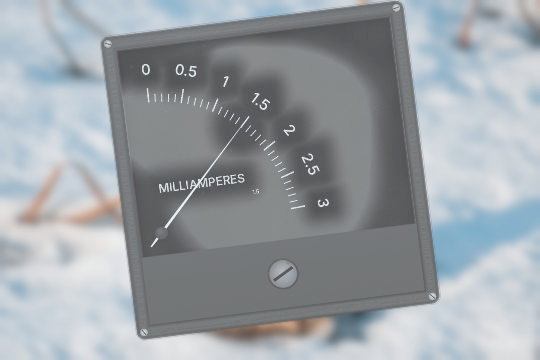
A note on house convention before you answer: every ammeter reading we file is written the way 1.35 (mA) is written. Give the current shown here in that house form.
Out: 1.5 (mA)
